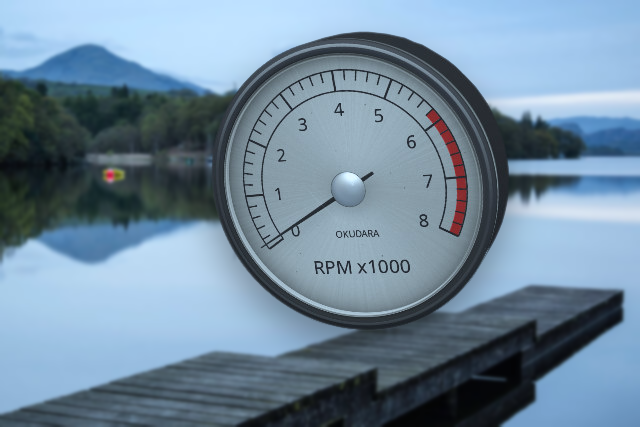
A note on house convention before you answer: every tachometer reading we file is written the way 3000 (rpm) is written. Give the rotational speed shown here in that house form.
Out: 100 (rpm)
